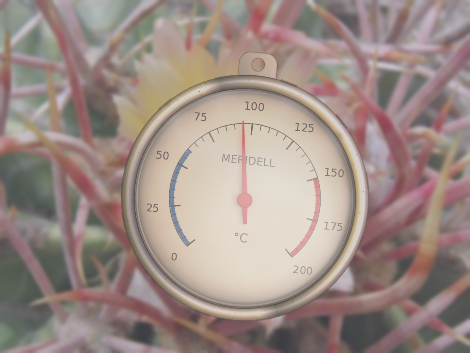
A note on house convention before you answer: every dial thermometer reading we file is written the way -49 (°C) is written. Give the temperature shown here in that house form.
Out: 95 (°C)
